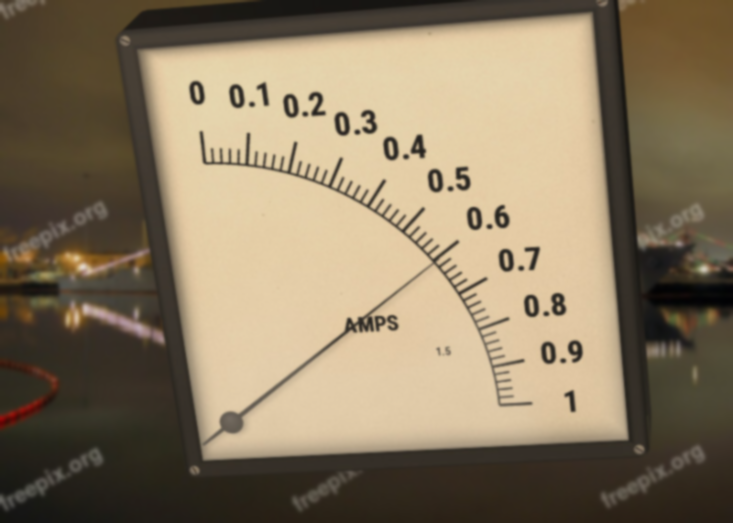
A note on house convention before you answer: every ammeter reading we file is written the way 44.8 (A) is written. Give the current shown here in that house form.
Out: 0.6 (A)
